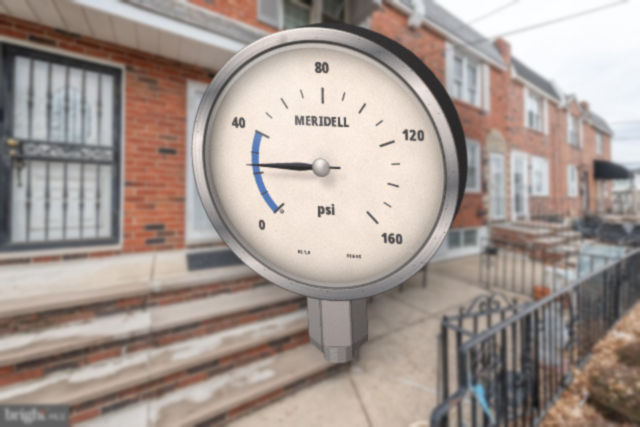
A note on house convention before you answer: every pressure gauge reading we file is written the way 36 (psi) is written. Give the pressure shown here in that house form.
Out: 25 (psi)
